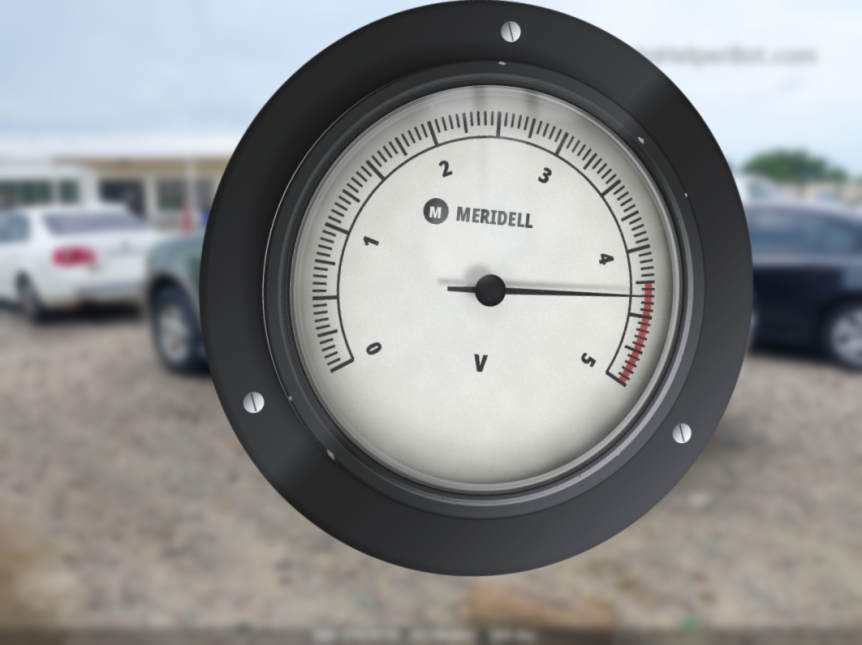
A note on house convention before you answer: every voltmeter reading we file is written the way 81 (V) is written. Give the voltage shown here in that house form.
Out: 4.35 (V)
